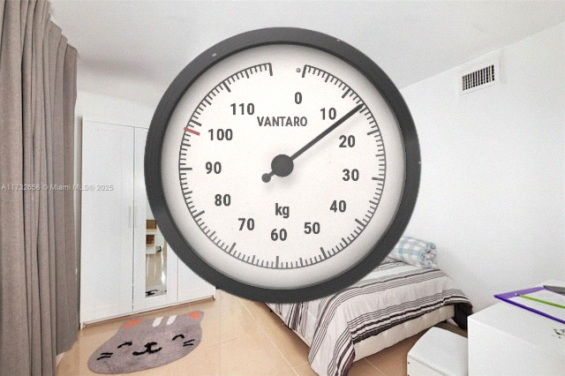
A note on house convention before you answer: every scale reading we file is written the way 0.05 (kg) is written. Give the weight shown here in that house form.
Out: 14 (kg)
